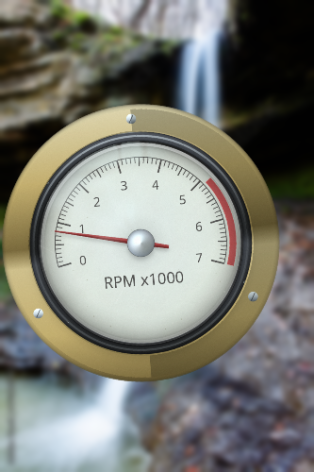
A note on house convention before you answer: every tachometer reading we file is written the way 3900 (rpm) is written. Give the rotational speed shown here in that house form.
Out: 800 (rpm)
